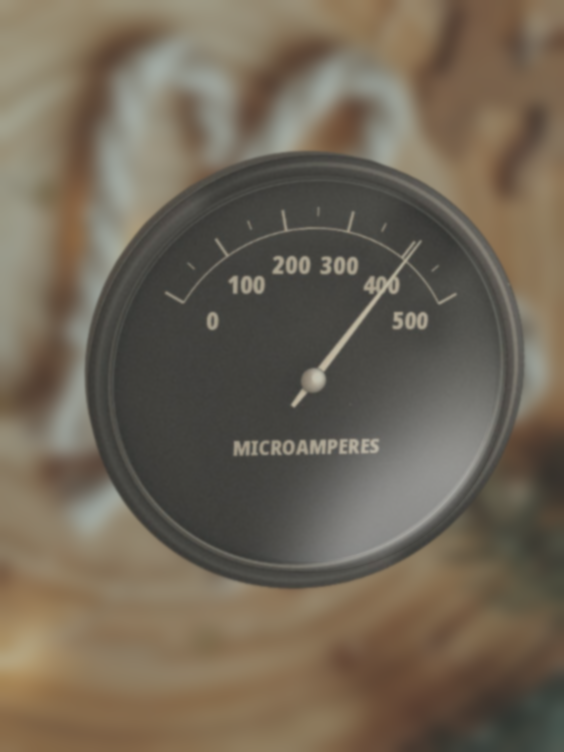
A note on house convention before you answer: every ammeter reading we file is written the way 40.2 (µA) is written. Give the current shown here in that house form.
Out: 400 (µA)
